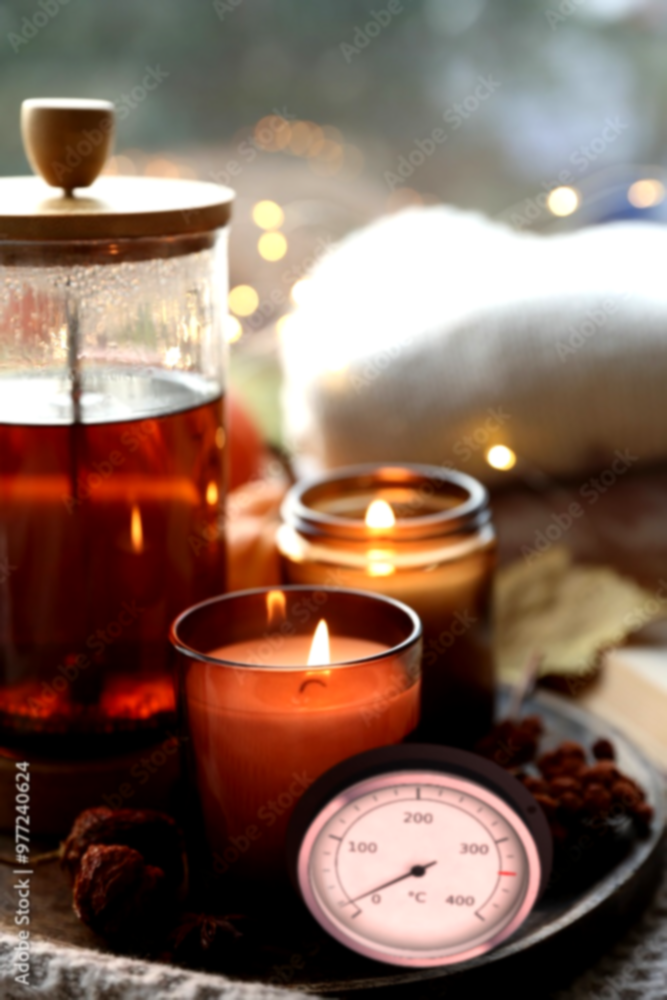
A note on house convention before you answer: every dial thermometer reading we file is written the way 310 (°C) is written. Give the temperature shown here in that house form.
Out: 20 (°C)
